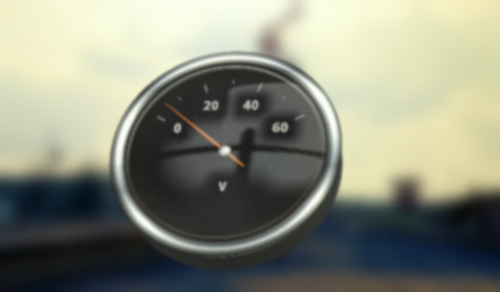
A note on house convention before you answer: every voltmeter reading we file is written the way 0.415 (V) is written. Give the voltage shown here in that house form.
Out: 5 (V)
